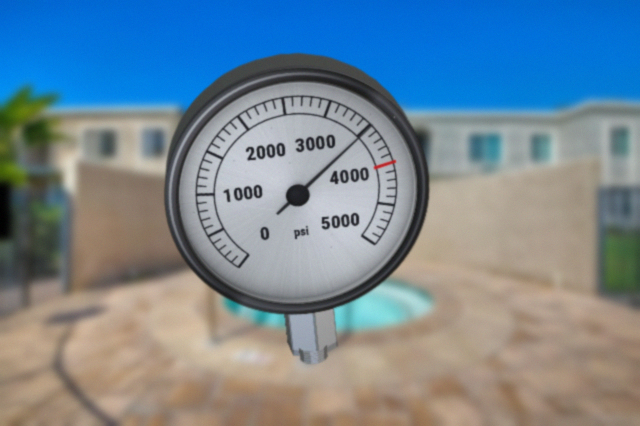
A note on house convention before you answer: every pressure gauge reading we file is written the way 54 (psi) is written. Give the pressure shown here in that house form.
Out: 3500 (psi)
